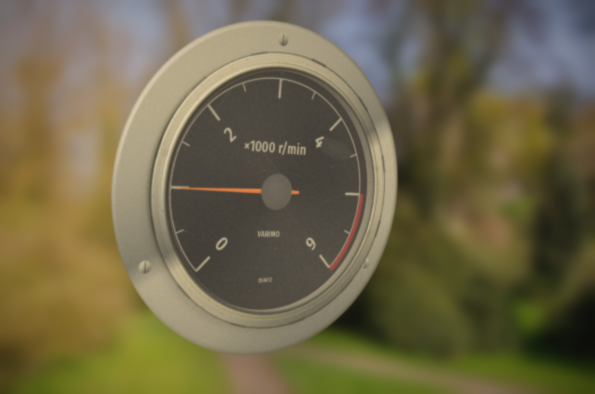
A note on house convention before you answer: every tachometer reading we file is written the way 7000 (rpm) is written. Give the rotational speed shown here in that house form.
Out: 1000 (rpm)
